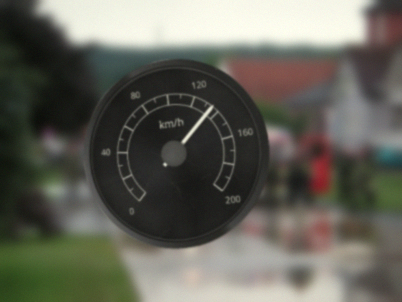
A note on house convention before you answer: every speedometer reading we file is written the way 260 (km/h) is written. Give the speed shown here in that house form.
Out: 135 (km/h)
